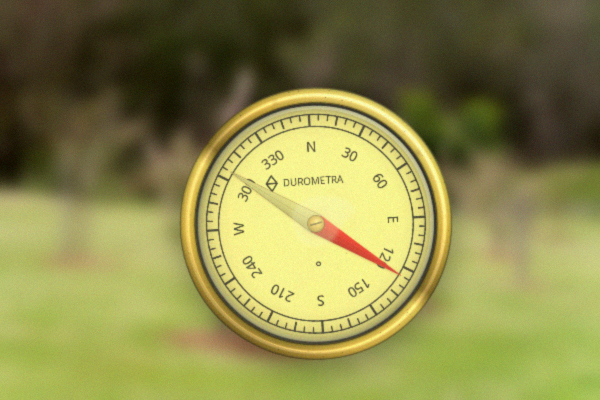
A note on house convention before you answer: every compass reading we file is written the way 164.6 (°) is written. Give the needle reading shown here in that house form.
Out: 125 (°)
